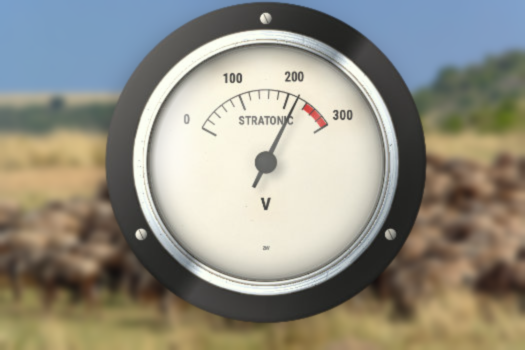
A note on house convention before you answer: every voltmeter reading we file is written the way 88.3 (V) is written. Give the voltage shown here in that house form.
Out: 220 (V)
